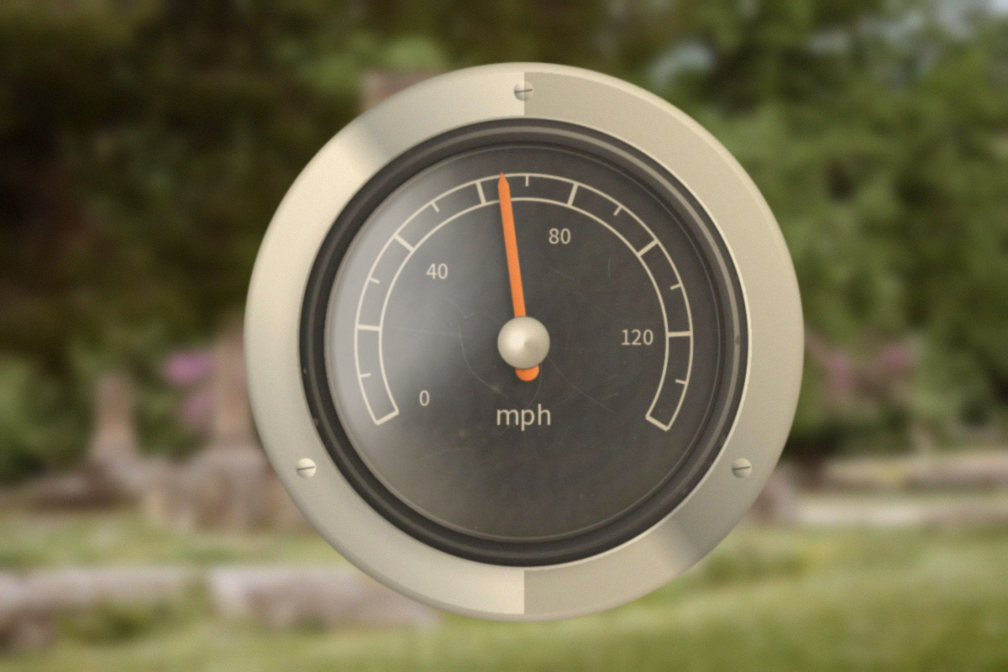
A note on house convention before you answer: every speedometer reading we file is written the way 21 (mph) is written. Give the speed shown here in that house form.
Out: 65 (mph)
